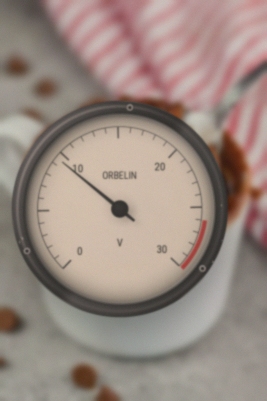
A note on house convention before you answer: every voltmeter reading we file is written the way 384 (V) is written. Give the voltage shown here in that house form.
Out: 9.5 (V)
